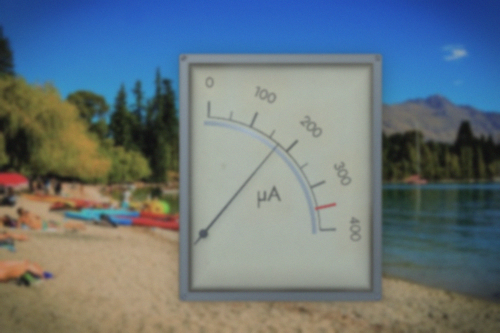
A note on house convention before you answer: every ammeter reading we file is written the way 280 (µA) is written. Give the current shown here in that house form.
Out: 175 (µA)
